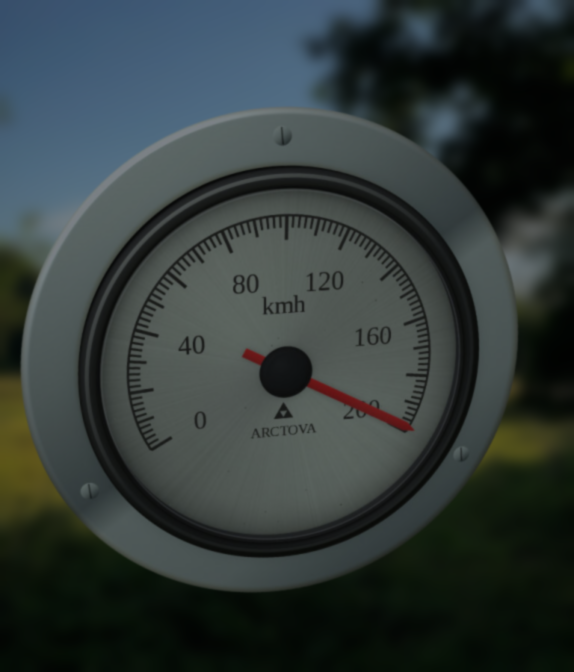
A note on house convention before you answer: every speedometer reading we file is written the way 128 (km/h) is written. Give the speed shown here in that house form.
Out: 198 (km/h)
